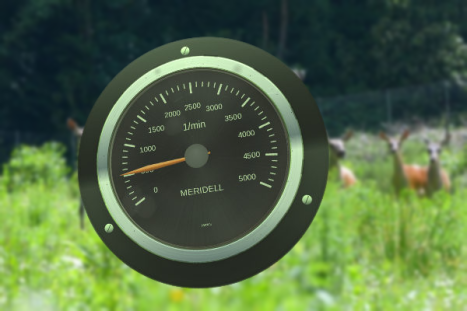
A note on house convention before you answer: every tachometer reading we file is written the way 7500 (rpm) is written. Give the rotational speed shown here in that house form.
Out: 500 (rpm)
